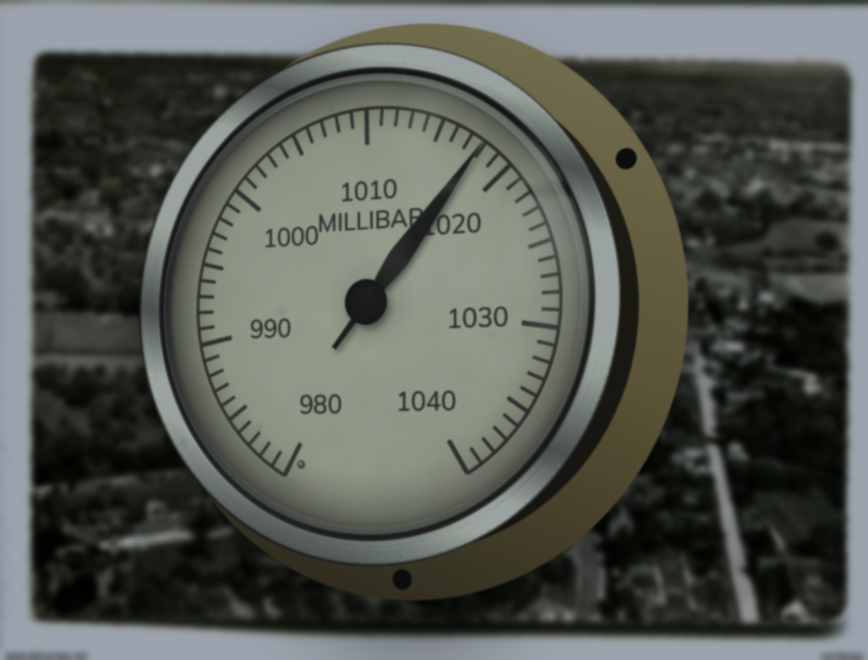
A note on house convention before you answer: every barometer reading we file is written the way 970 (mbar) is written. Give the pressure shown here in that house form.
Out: 1018 (mbar)
